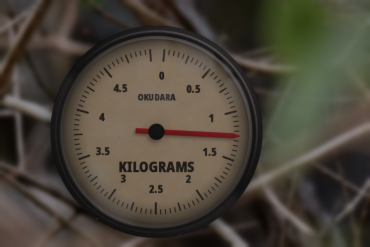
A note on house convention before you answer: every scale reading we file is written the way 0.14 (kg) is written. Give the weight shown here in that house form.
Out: 1.25 (kg)
